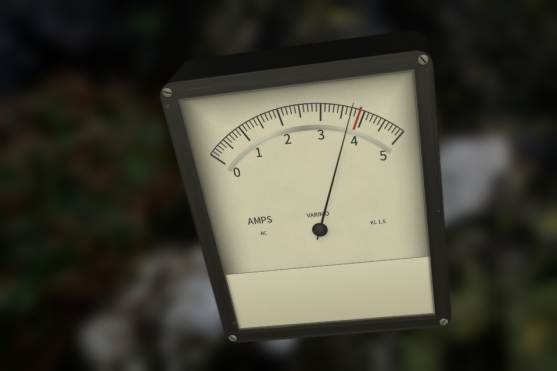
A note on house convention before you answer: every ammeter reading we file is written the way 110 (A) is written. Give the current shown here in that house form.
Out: 3.7 (A)
